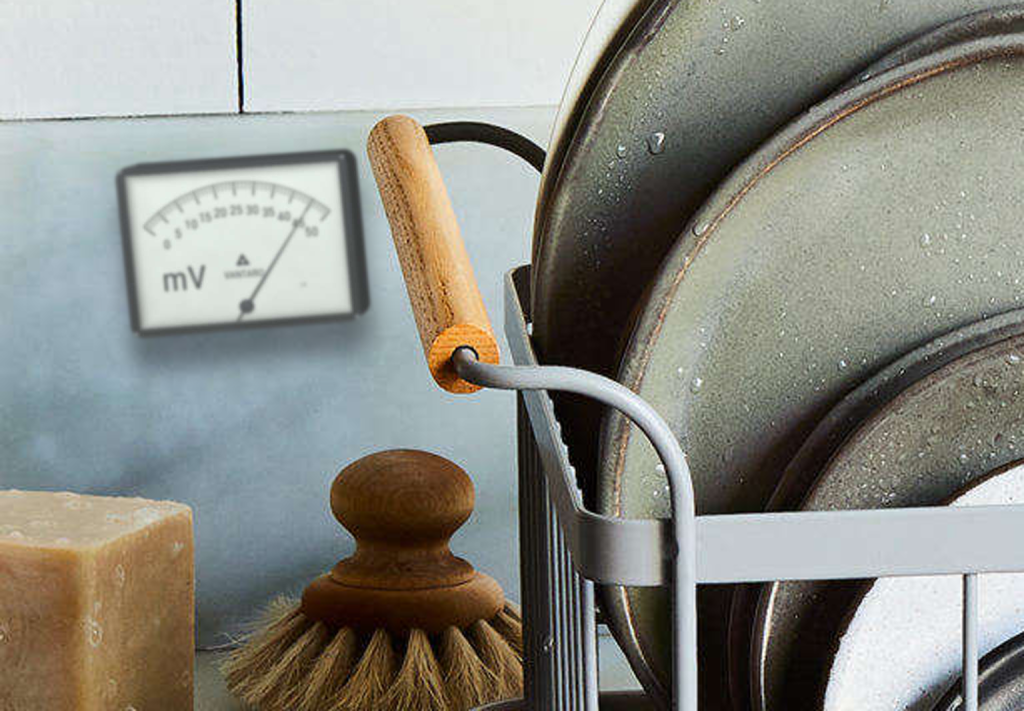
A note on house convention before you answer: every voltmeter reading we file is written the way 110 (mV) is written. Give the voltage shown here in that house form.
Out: 45 (mV)
